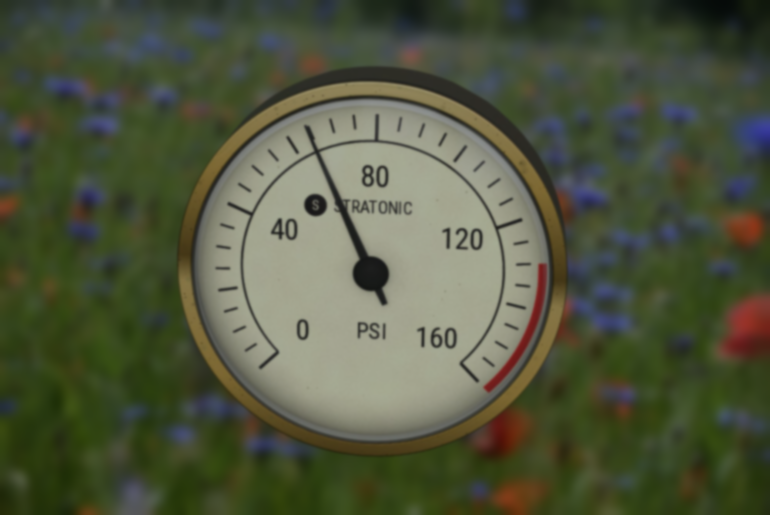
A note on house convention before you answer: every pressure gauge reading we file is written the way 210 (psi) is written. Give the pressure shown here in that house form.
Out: 65 (psi)
